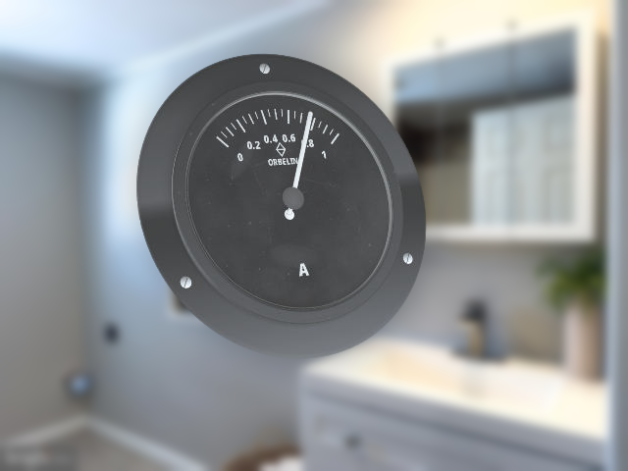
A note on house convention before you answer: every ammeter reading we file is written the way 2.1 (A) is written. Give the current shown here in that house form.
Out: 0.75 (A)
